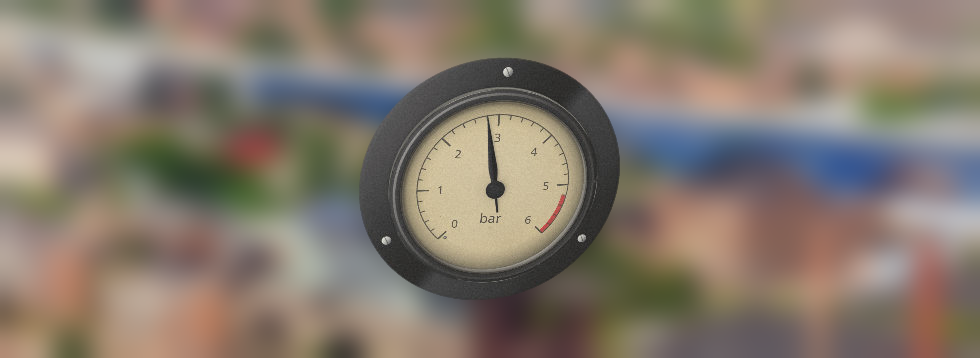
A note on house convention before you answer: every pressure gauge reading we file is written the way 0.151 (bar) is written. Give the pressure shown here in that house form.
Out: 2.8 (bar)
